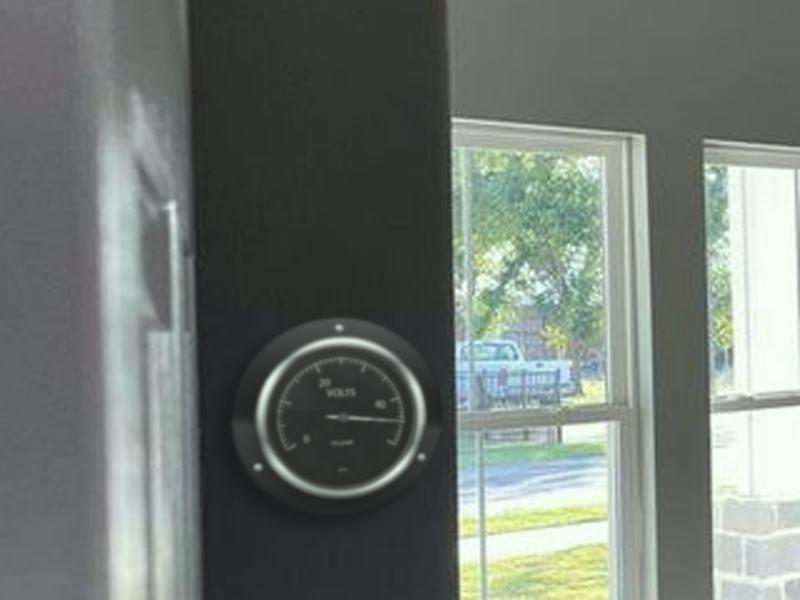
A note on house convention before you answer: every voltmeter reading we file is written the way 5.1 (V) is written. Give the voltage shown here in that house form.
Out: 45 (V)
